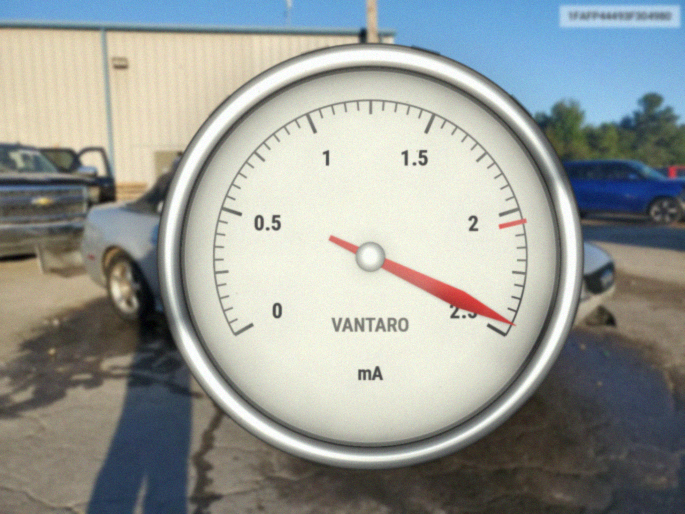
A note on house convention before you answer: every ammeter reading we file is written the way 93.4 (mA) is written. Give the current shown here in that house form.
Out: 2.45 (mA)
